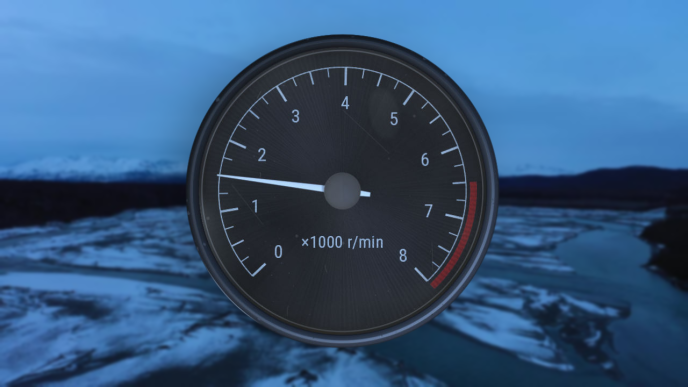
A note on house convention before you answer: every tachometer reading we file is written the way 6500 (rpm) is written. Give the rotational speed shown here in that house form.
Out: 1500 (rpm)
